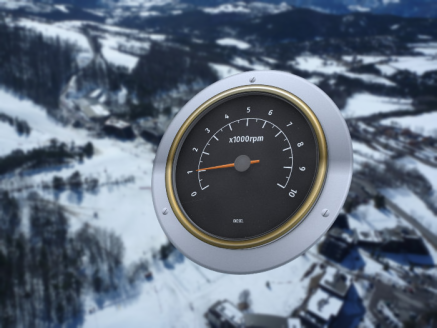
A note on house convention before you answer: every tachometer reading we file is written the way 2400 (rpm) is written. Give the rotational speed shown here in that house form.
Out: 1000 (rpm)
